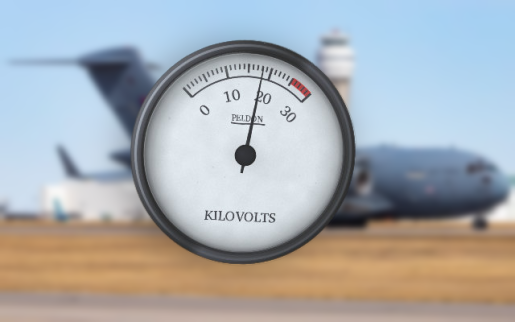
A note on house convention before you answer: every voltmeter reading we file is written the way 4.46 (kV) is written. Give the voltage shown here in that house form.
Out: 18 (kV)
